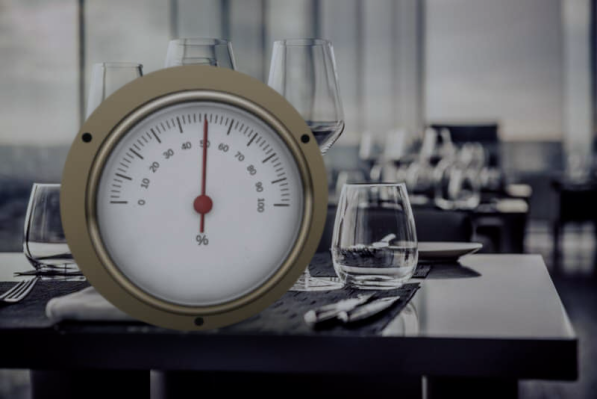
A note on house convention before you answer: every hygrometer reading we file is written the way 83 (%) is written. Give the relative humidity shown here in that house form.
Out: 50 (%)
